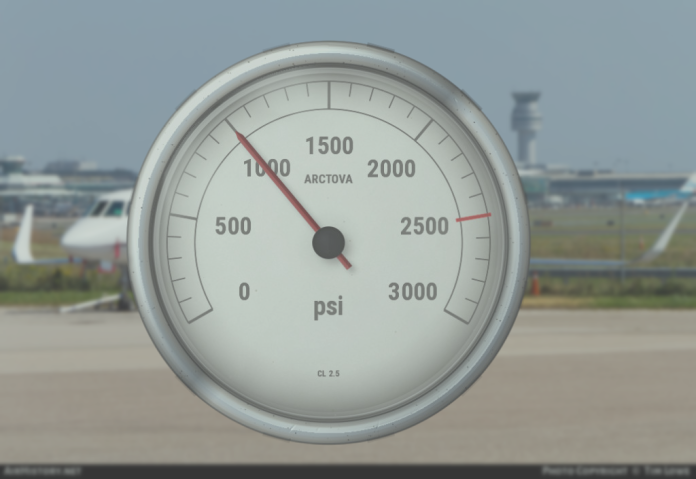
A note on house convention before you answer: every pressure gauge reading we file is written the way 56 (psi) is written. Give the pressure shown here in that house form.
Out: 1000 (psi)
